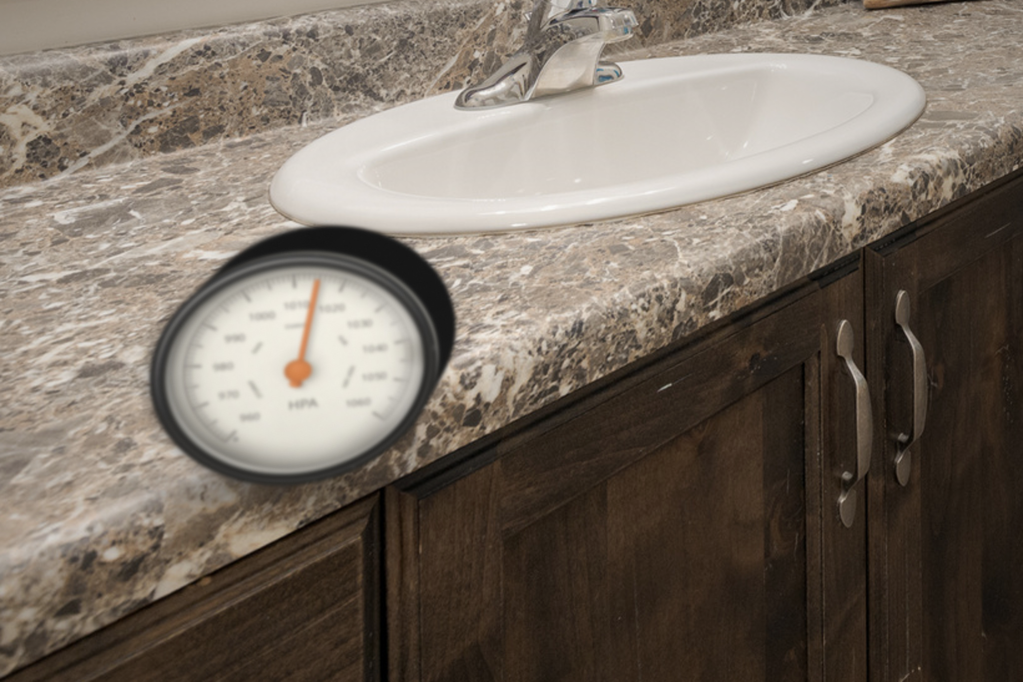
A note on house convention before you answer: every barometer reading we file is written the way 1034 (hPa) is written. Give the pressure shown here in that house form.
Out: 1015 (hPa)
